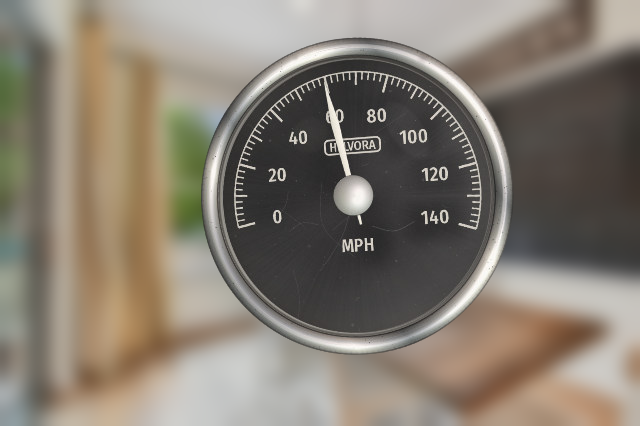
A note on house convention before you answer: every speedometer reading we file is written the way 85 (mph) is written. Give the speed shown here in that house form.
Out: 60 (mph)
